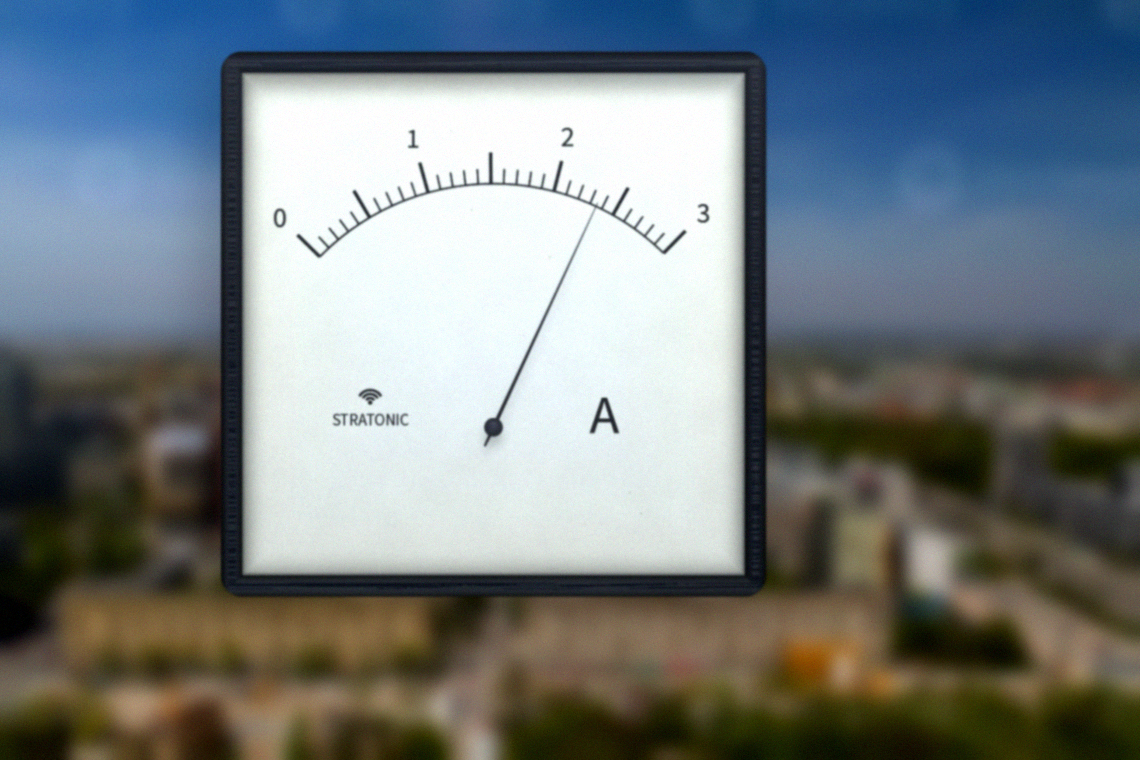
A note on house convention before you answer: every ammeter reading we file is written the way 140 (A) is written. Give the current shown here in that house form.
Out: 2.35 (A)
